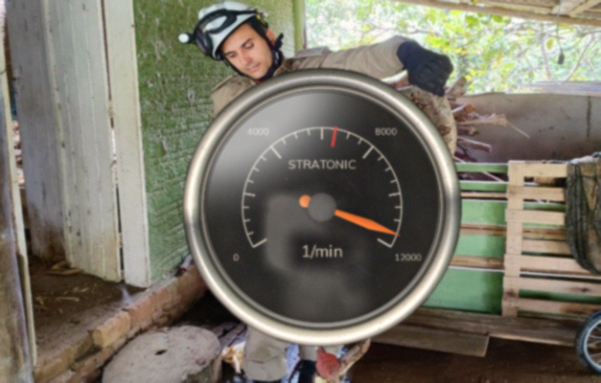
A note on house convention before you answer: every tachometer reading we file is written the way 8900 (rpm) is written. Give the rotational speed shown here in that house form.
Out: 11500 (rpm)
